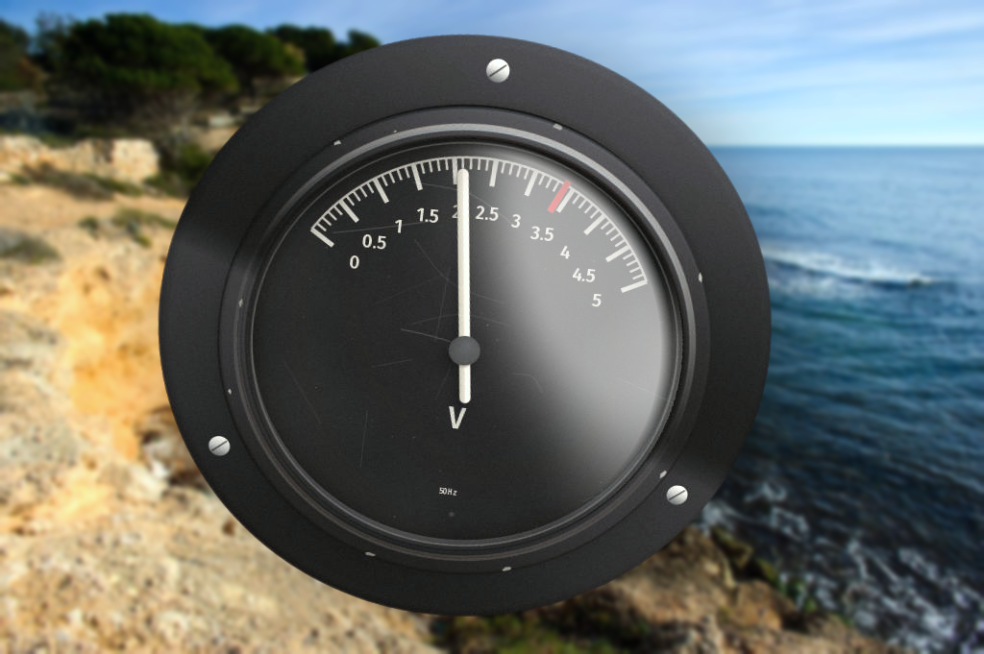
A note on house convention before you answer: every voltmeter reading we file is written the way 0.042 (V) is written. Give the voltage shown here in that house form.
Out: 2.1 (V)
